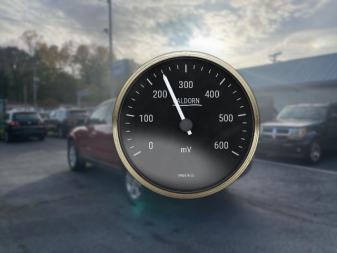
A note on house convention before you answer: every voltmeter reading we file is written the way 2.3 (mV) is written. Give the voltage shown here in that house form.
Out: 240 (mV)
